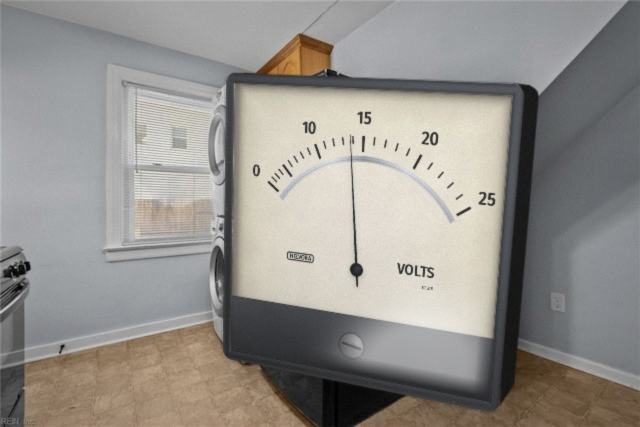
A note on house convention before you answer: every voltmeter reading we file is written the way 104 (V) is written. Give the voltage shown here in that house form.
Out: 14 (V)
